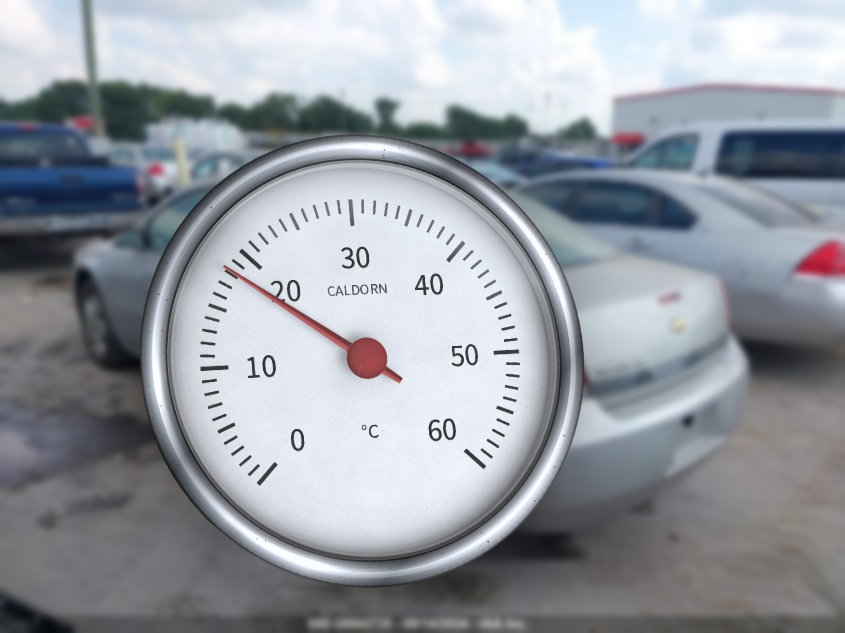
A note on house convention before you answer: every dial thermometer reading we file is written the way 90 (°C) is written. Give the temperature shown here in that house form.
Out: 18 (°C)
